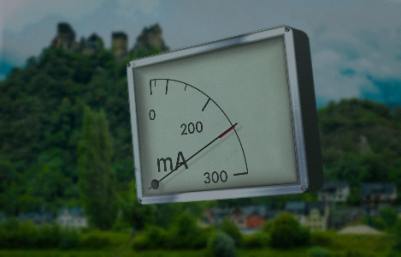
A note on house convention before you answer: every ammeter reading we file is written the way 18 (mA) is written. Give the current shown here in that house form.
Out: 250 (mA)
